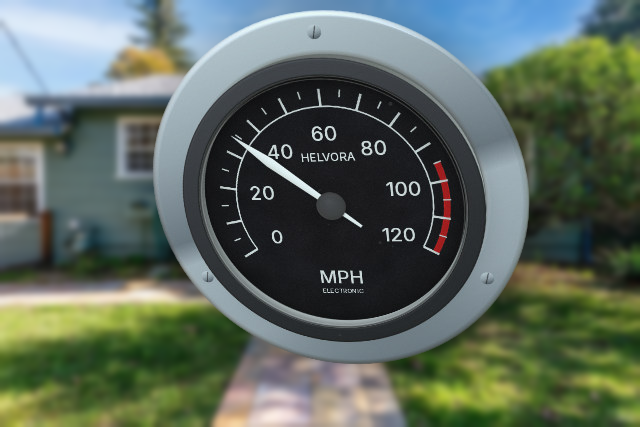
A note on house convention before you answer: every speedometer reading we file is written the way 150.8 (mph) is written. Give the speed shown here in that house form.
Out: 35 (mph)
